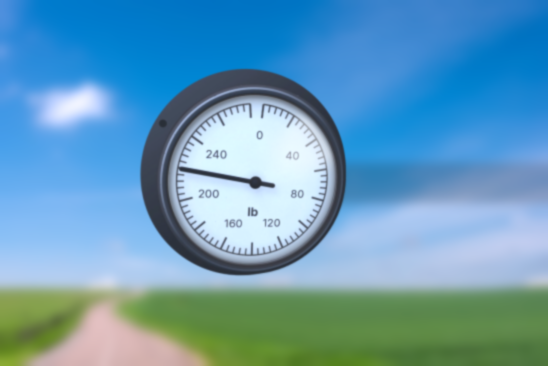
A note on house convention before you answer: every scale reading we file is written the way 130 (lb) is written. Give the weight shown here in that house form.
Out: 220 (lb)
